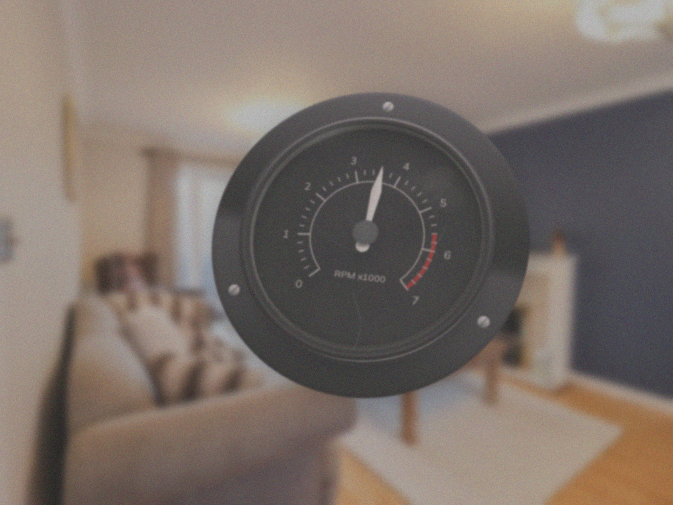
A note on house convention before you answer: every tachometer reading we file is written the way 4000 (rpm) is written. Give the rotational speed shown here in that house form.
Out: 3600 (rpm)
